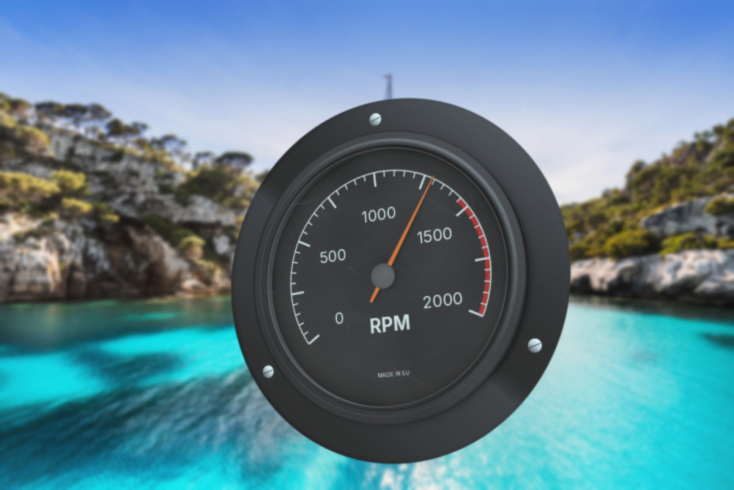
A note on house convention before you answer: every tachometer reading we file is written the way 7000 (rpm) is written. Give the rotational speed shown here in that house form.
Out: 1300 (rpm)
